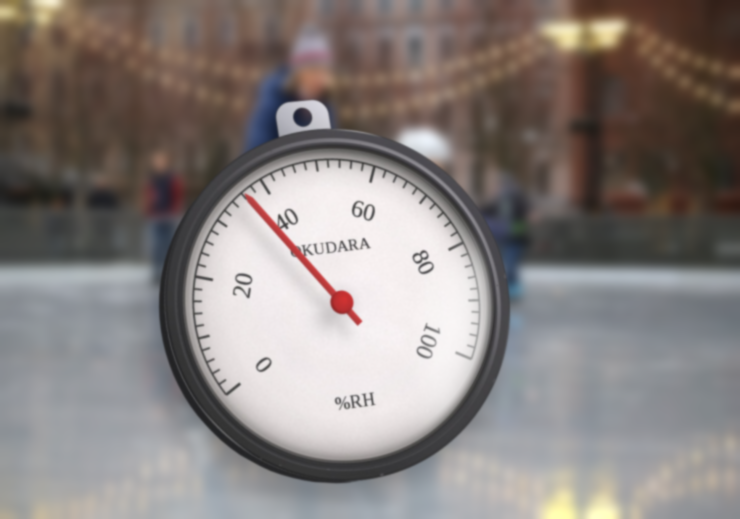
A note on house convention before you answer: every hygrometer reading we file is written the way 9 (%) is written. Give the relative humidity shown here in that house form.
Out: 36 (%)
